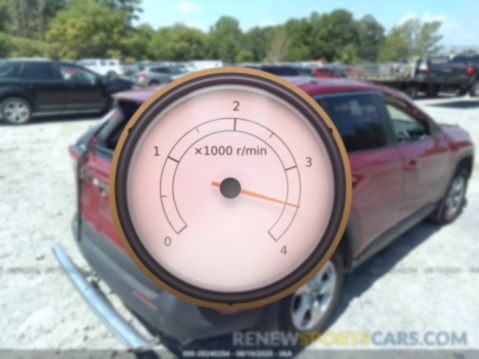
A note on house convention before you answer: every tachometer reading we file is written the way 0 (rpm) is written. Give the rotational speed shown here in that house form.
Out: 3500 (rpm)
